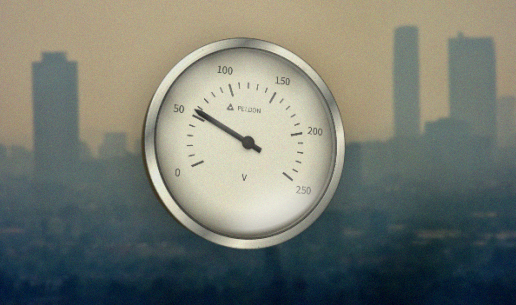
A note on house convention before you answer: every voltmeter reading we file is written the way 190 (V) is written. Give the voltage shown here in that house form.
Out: 55 (V)
